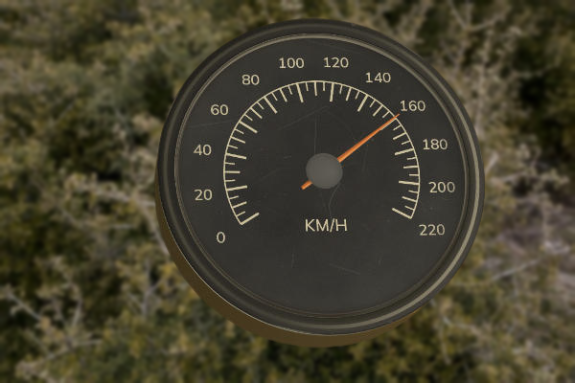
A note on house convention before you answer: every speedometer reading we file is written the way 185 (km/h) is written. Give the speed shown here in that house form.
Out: 160 (km/h)
